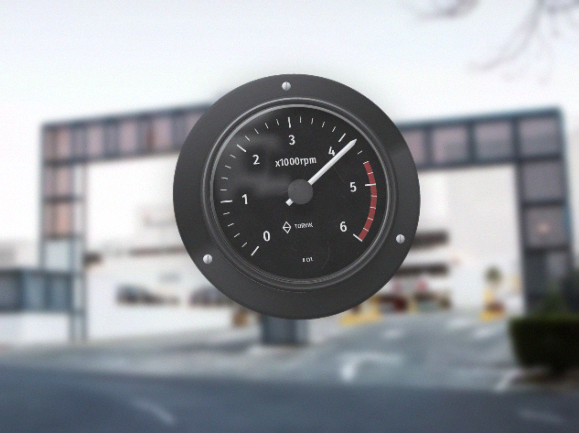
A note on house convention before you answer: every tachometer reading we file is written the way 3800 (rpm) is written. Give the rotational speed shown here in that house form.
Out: 4200 (rpm)
